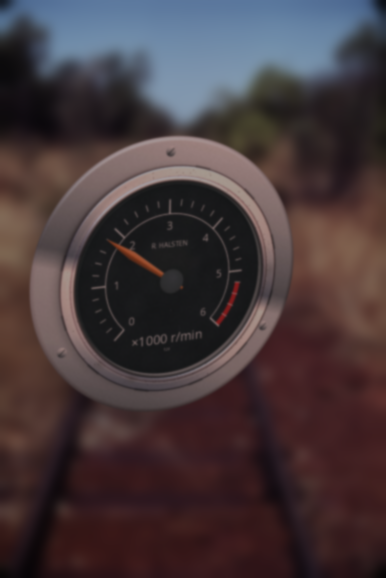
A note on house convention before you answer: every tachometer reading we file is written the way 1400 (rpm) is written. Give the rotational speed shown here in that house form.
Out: 1800 (rpm)
